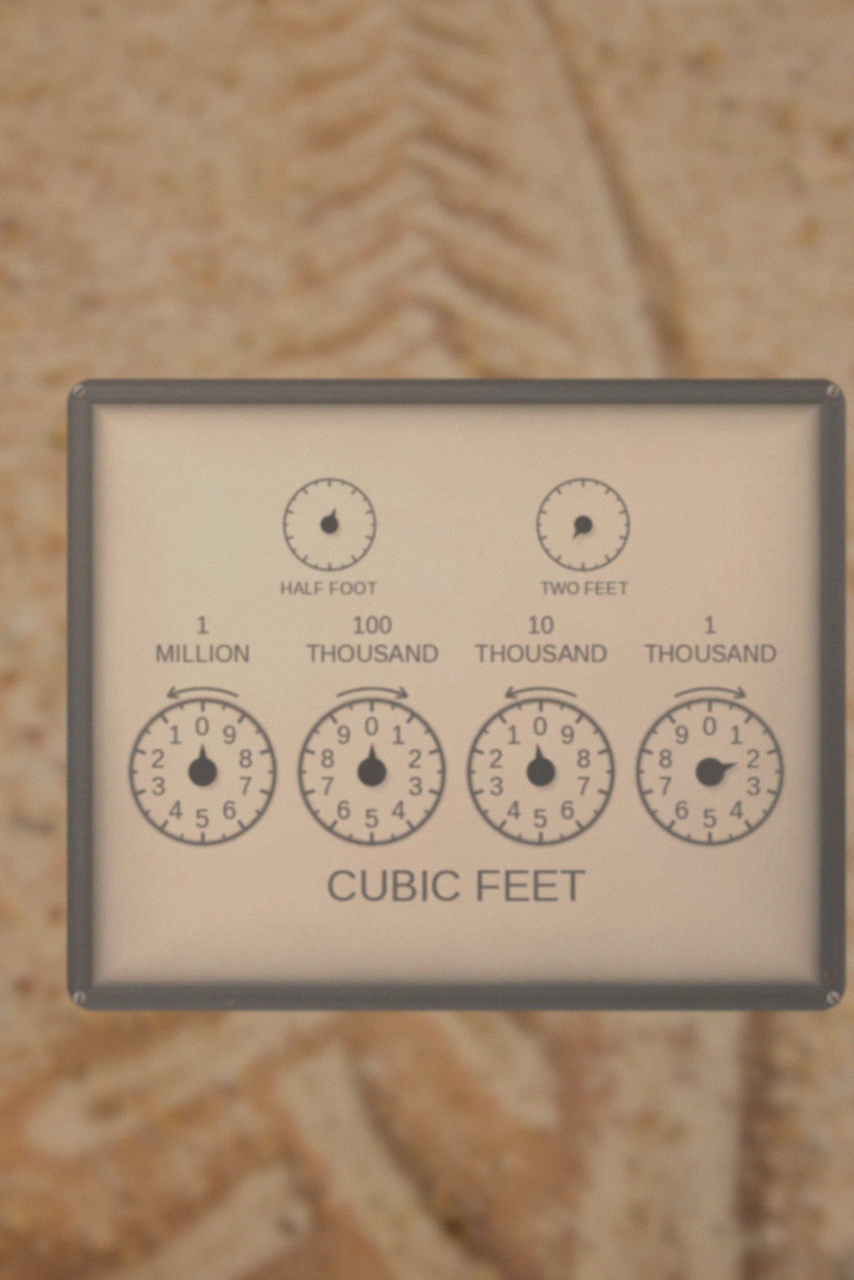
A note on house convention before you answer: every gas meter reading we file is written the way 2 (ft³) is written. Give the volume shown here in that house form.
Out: 200 (ft³)
